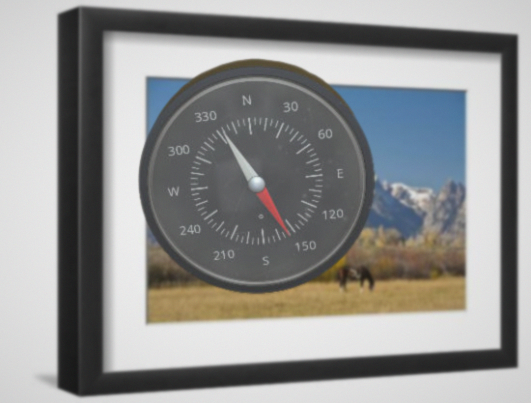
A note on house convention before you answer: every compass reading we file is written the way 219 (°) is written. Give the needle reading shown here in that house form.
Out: 155 (°)
